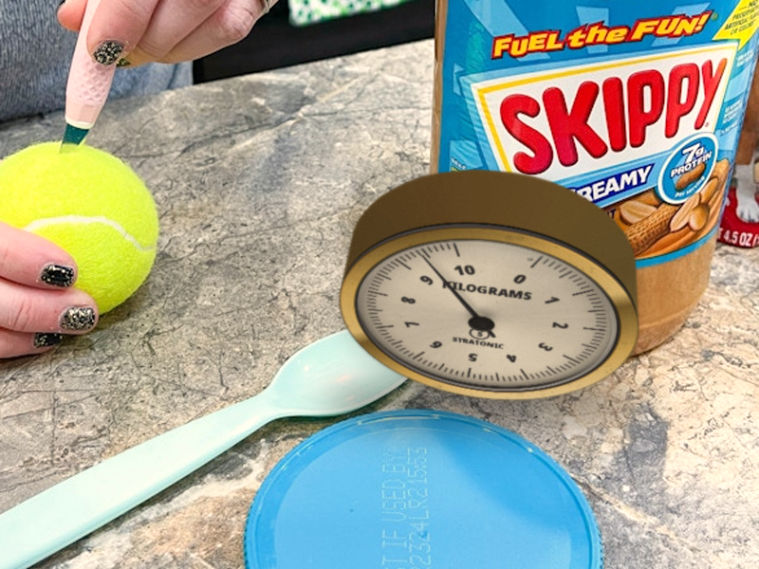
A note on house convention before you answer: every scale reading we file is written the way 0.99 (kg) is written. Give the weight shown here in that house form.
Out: 9.5 (kg)
